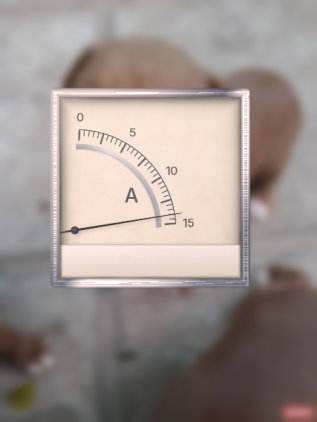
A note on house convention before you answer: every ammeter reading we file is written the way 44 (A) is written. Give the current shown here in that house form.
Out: 14 (A)
